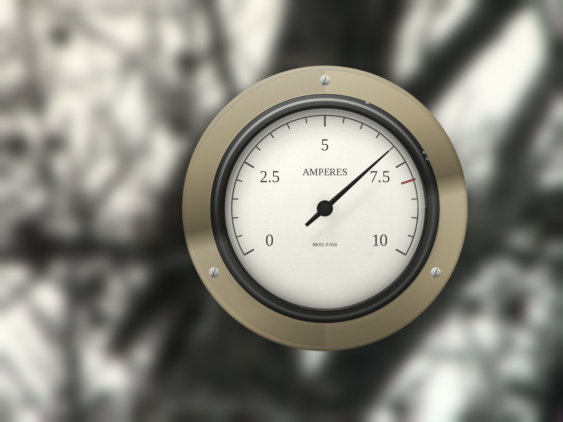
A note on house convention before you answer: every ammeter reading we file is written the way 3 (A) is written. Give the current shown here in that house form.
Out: 7 (A)
